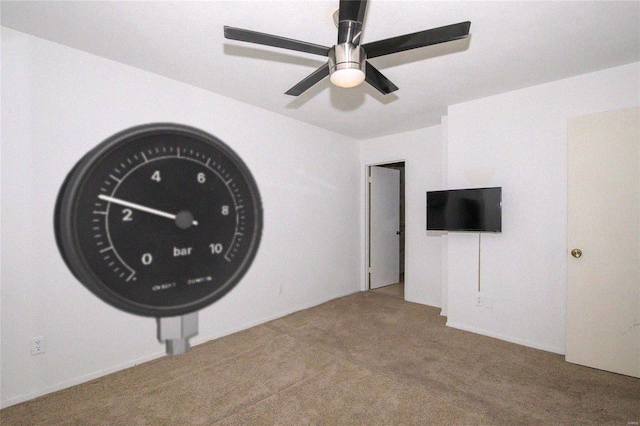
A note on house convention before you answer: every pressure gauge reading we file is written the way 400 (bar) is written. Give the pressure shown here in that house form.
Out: 2.4 (bar)
